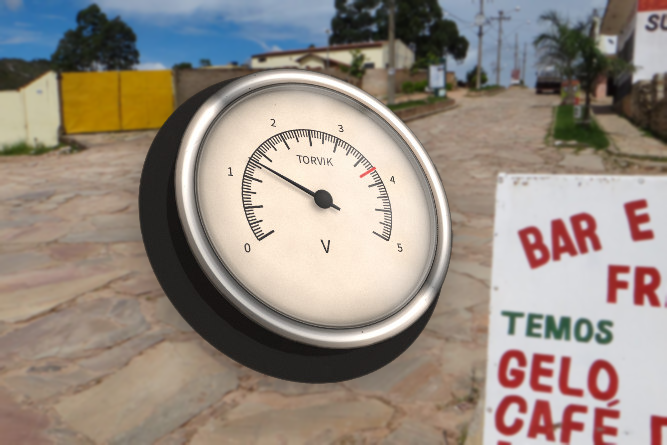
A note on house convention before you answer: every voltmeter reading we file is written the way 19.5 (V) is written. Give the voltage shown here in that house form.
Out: 1.25 (V)
